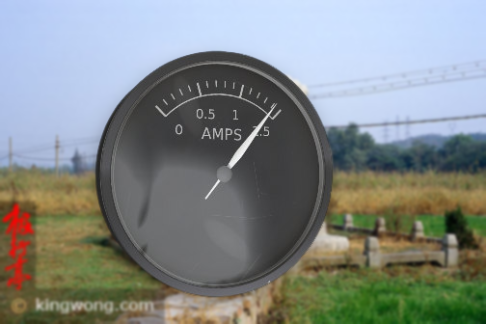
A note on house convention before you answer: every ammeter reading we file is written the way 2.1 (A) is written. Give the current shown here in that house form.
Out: 1.4 (A)
